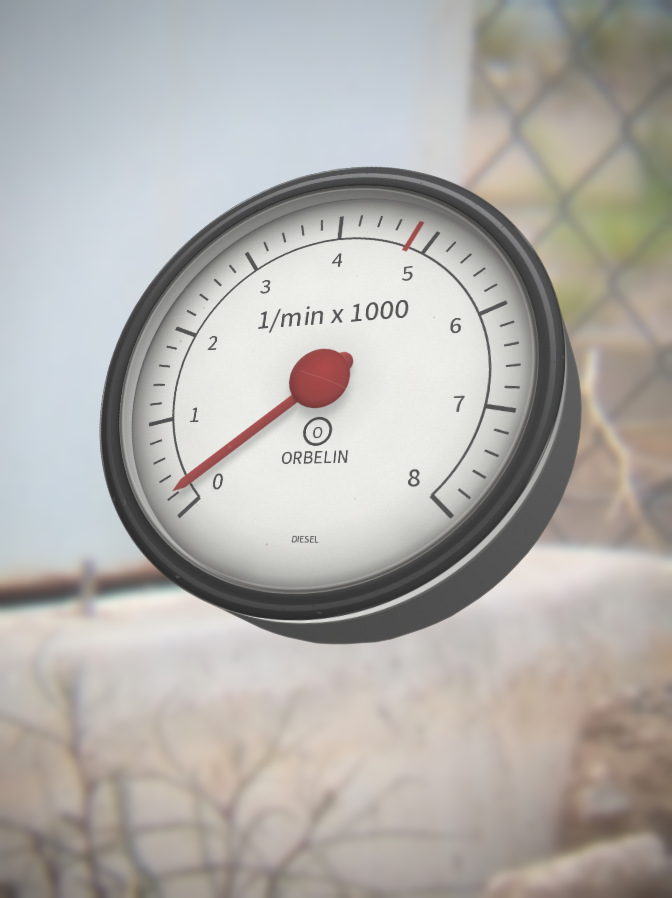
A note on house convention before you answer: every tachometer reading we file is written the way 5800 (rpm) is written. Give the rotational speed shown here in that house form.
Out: 200 (rpm)
